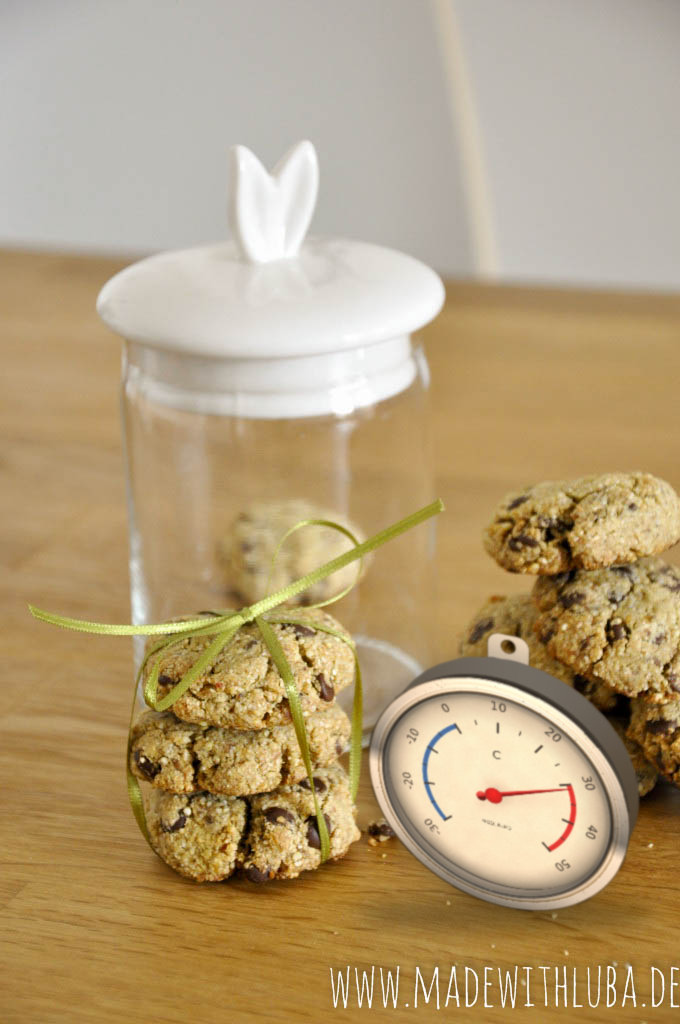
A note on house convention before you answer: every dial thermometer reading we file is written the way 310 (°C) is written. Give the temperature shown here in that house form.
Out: 30 (°C)
